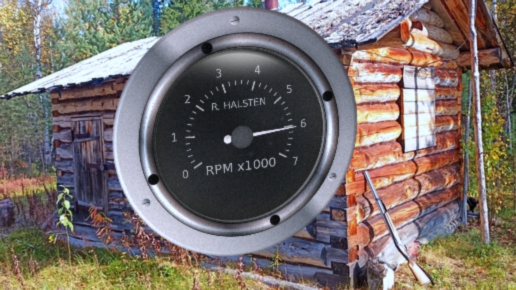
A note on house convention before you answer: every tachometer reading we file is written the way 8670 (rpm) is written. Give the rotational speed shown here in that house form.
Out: 6000 (rpm)
